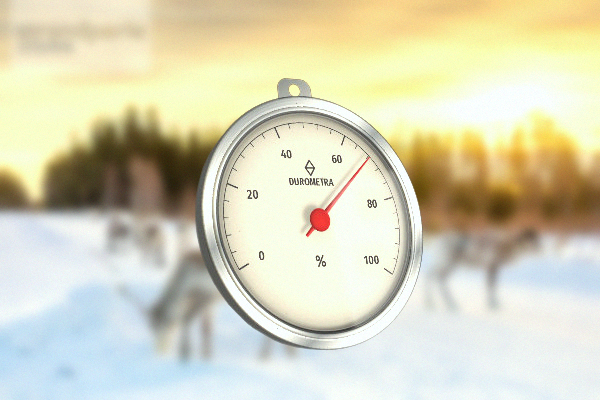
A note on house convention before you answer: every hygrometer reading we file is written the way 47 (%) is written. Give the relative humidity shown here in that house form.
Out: 68 (%)
